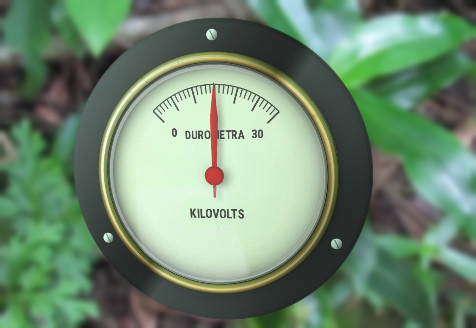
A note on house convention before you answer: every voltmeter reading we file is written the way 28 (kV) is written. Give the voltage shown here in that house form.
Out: 15 (kV)
